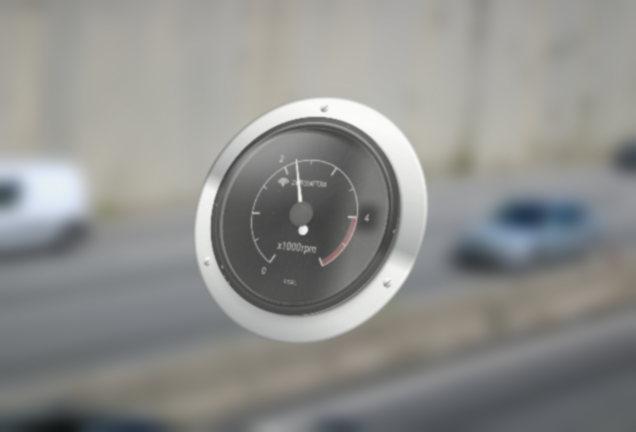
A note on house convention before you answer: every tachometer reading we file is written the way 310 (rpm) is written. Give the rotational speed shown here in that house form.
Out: 2250 (rpm)
